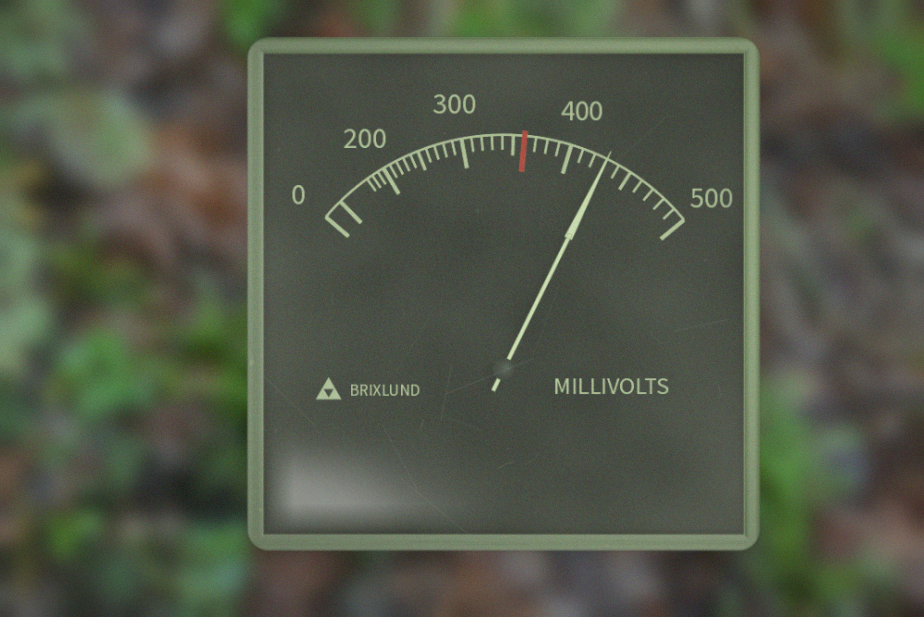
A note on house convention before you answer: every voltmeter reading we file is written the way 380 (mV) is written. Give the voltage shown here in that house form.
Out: 430 (mV)
